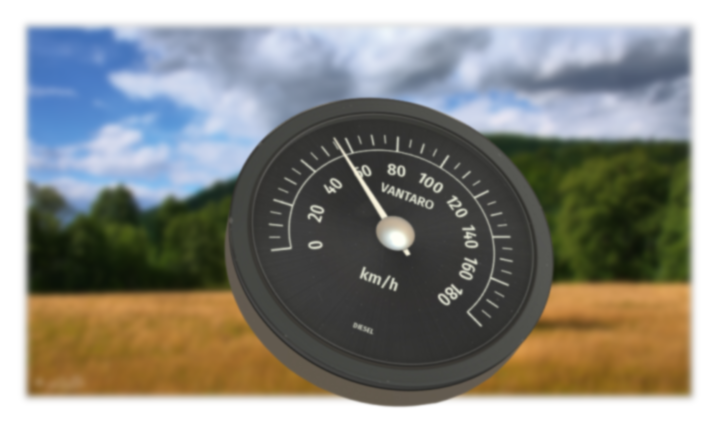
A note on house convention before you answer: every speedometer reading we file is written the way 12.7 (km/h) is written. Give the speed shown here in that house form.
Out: 55 (km/h)
